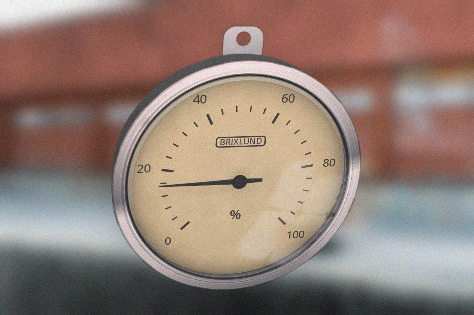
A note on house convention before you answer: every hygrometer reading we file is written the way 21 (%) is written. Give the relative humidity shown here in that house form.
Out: 16 (%)
